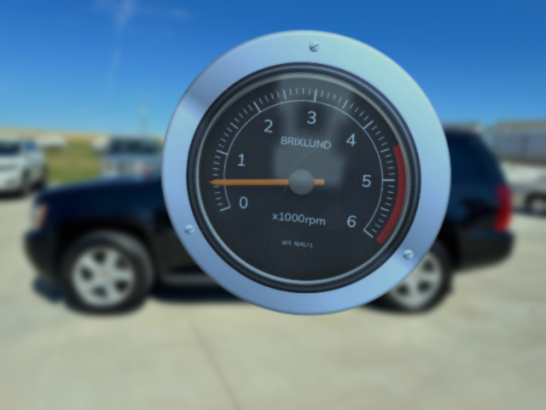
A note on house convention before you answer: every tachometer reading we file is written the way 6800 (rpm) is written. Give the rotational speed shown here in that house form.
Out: 500 (rpm)
